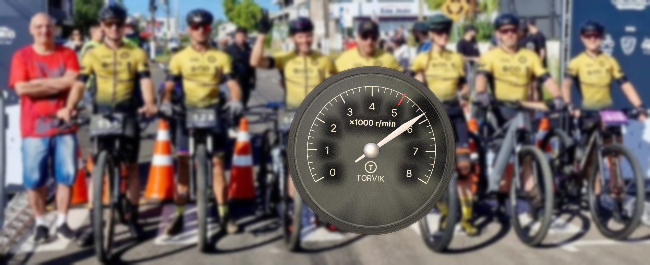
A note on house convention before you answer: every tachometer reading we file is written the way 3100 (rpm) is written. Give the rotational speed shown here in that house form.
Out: 5800 (rpm)
